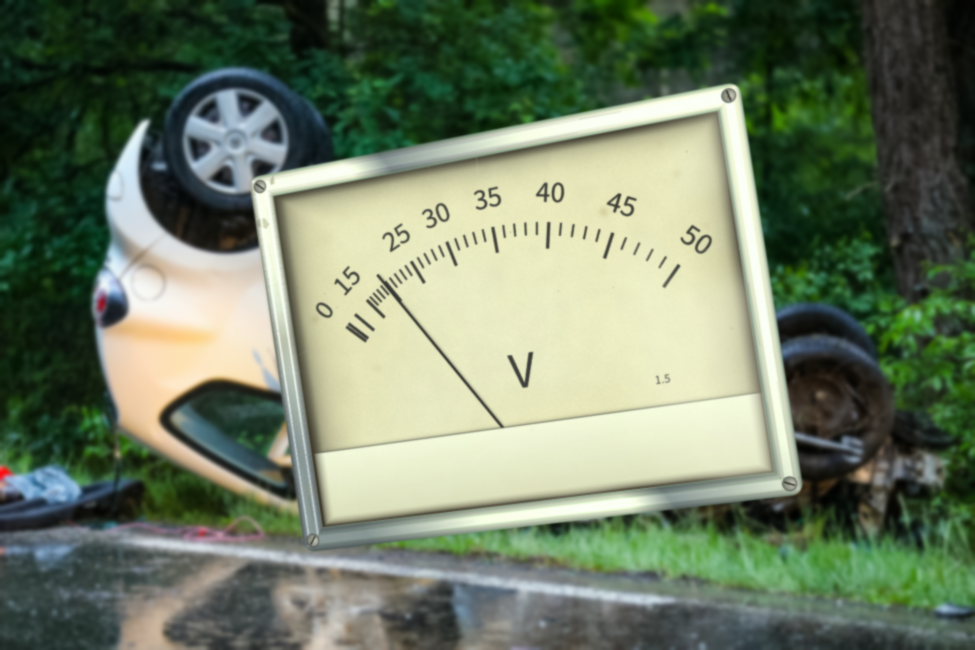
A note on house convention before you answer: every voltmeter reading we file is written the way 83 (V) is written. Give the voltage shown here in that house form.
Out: 20 (V)
